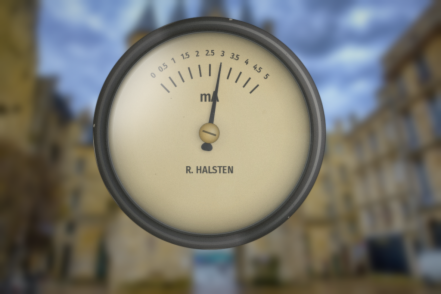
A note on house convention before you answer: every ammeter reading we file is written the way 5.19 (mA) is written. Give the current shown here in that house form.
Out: 3 (mA)
